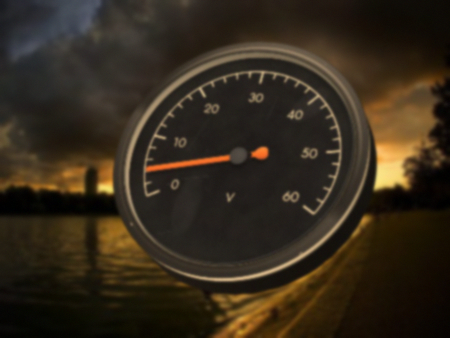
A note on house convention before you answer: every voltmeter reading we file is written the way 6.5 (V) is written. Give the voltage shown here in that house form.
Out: 4 (V)
